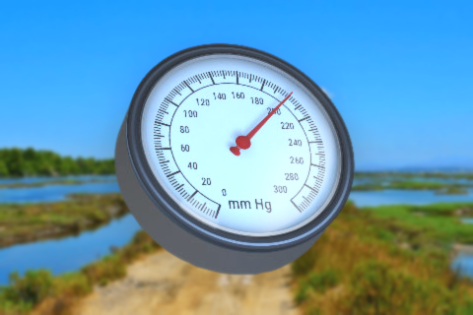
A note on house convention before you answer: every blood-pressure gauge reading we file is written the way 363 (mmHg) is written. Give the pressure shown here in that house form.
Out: 200 (mmHg)
